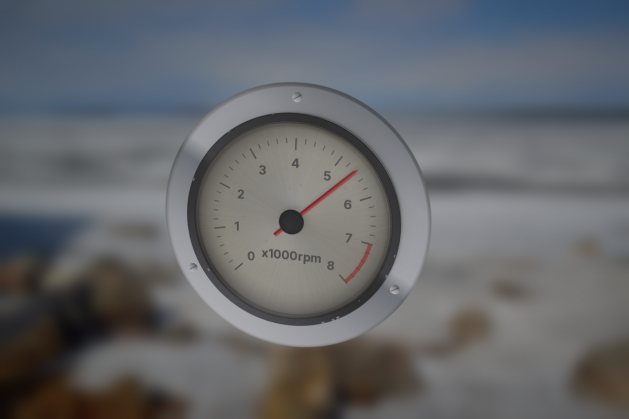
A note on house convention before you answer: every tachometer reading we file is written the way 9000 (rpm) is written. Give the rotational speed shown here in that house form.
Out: 5400 (rpm)
